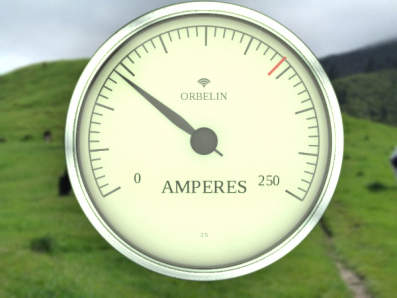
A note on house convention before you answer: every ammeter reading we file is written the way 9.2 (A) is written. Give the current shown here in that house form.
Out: 70 (A)
